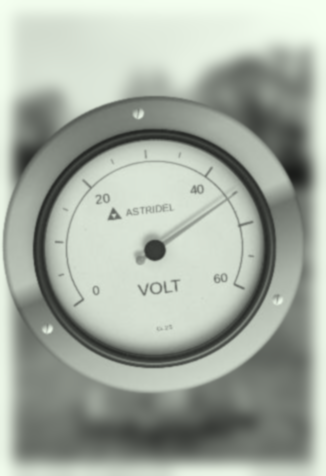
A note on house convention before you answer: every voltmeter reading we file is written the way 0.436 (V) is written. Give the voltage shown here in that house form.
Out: 45 (V)
